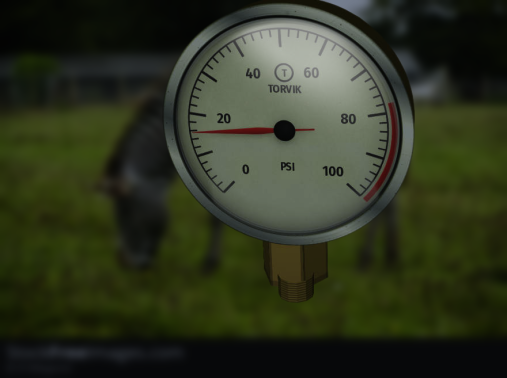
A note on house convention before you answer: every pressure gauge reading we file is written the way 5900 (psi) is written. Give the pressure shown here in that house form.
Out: 16 (psi)
